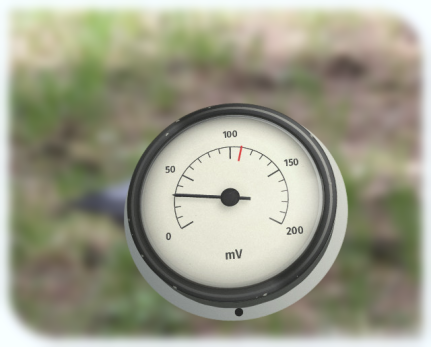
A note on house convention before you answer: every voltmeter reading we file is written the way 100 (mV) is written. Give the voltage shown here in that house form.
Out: 30 (mV)
